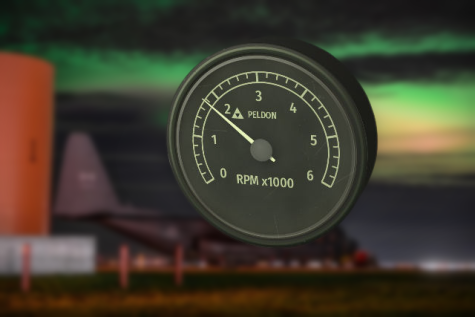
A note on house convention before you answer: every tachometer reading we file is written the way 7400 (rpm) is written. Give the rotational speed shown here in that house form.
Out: 1800 (rpm)
